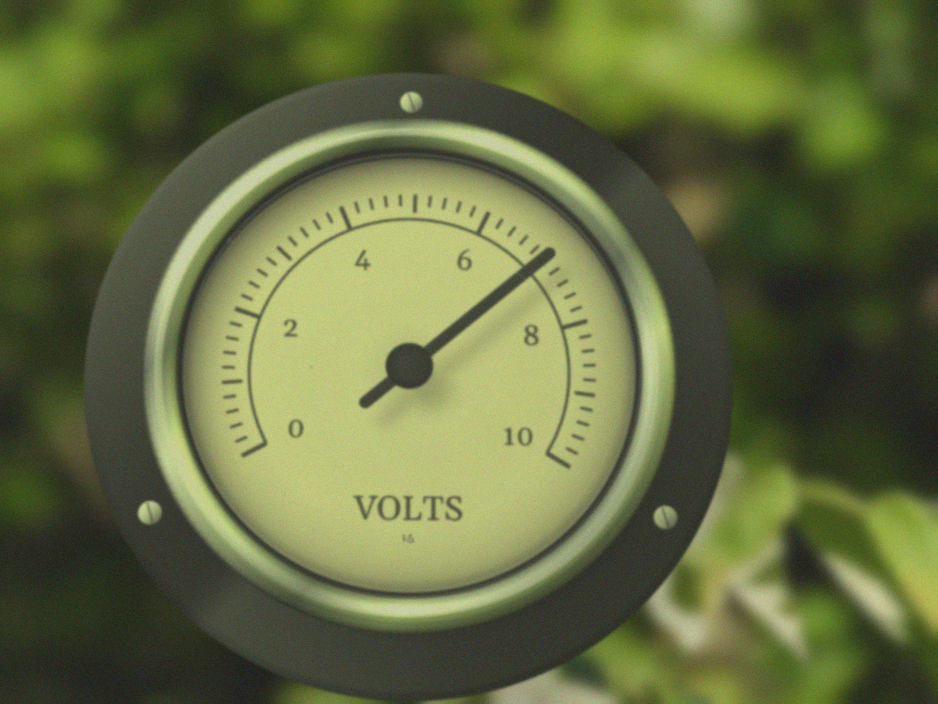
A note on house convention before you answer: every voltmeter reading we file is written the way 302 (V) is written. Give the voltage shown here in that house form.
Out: 7 (V)
